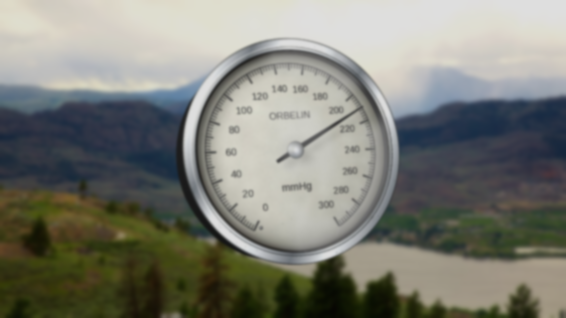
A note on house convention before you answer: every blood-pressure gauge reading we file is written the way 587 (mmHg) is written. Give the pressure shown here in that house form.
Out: 210 (mmHg)
